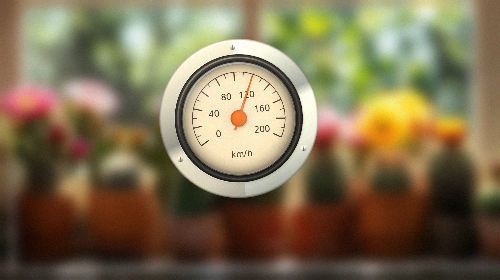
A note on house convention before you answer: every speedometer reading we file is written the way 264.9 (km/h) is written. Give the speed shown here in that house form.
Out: 120 (km/h)
